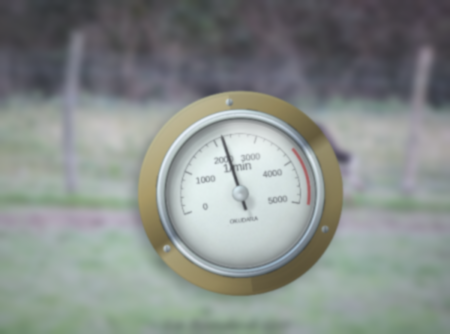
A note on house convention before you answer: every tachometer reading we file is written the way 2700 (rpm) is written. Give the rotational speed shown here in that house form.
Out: 2200 (rpm)
